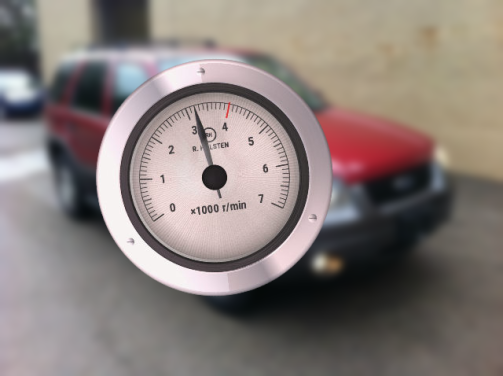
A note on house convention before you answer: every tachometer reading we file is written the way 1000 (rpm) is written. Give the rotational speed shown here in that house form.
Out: 3200 (rpm)
